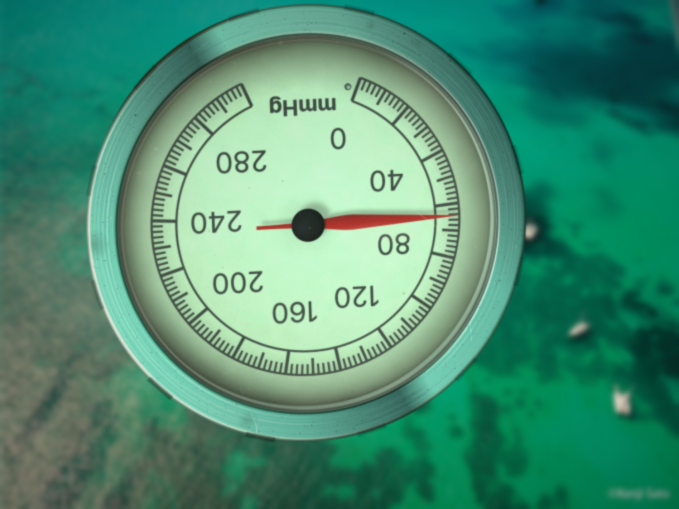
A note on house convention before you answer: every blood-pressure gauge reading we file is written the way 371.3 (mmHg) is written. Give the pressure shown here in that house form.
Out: 64 (mmHg)
